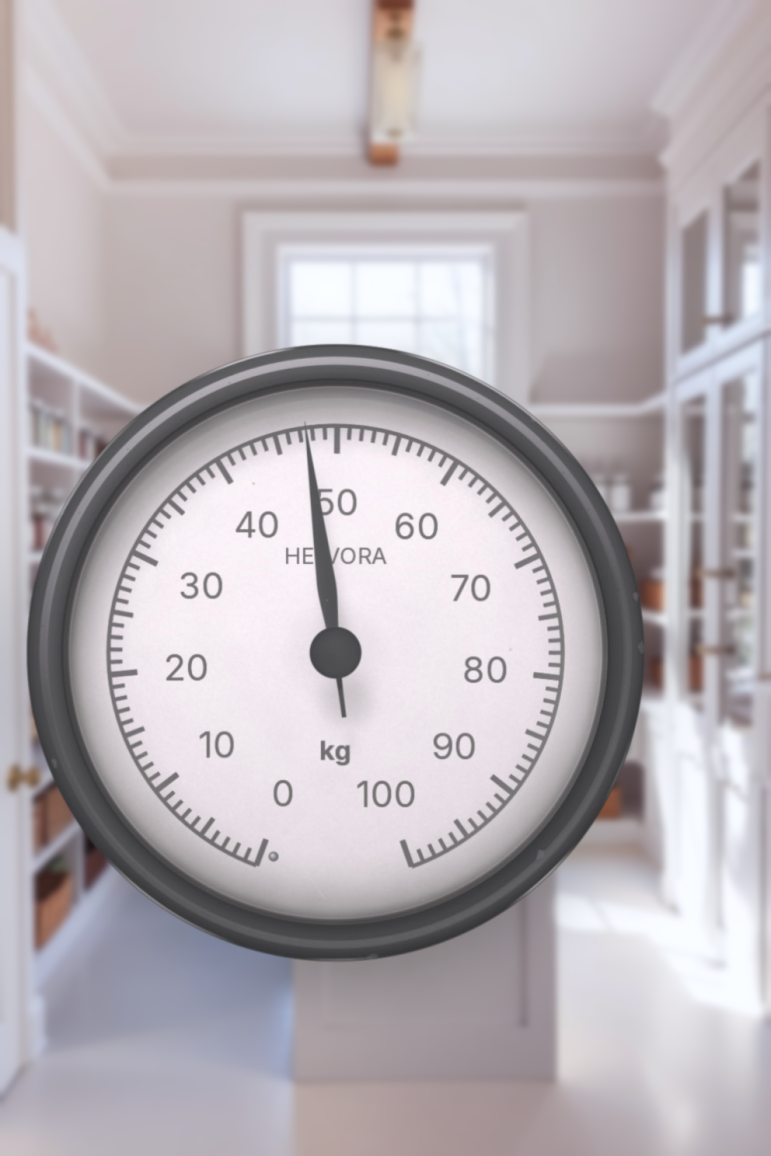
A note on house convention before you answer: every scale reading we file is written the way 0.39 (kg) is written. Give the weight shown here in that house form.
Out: 47.5 (kg)
